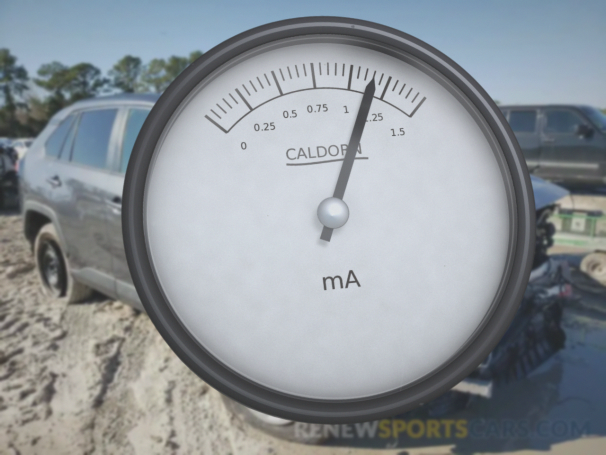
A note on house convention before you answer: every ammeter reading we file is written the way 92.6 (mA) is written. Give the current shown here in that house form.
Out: 1.15 (mA)
